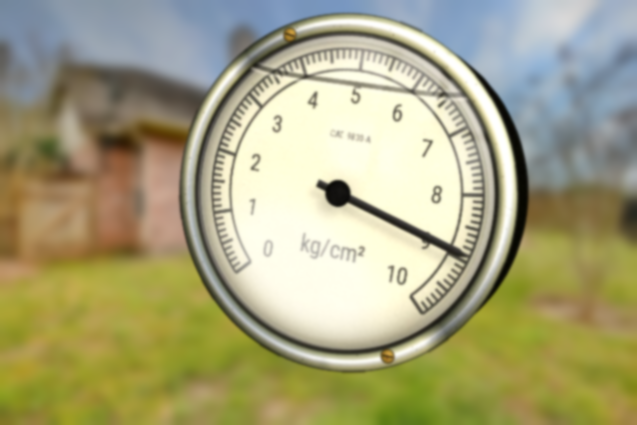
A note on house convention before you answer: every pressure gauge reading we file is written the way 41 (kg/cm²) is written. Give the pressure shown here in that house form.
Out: 8.9 (kg/cm²)
